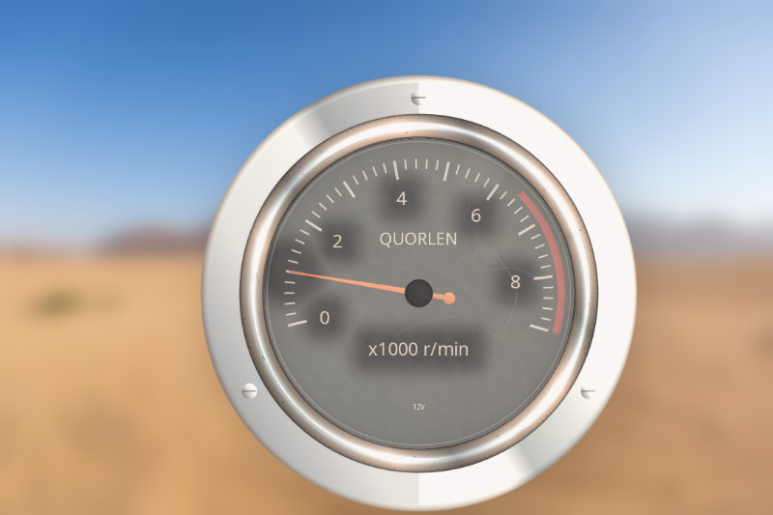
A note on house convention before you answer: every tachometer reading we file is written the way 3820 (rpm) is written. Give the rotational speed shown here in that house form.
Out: 1000 (rpm)
